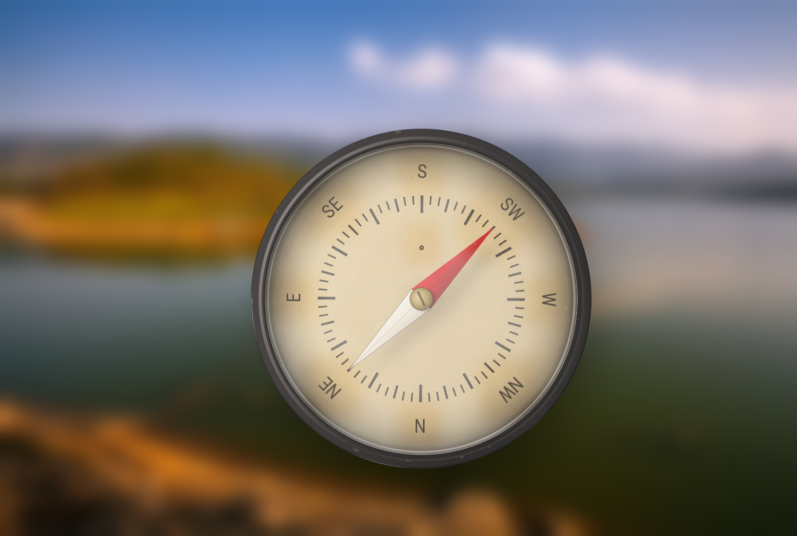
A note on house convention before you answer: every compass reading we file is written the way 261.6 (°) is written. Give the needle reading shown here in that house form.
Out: 225 (°)
